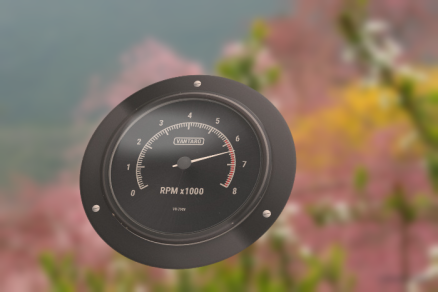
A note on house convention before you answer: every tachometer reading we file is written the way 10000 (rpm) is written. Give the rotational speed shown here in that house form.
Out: 6500 (rpm)
